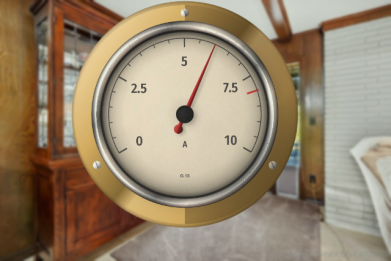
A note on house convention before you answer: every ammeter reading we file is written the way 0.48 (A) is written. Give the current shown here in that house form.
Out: 6 (A)
